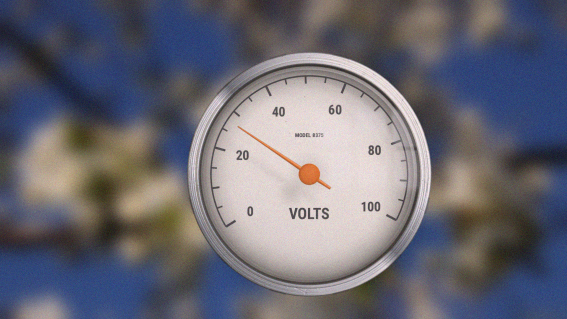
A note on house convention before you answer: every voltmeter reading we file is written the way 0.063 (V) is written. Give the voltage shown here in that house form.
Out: 27.5 (V)
